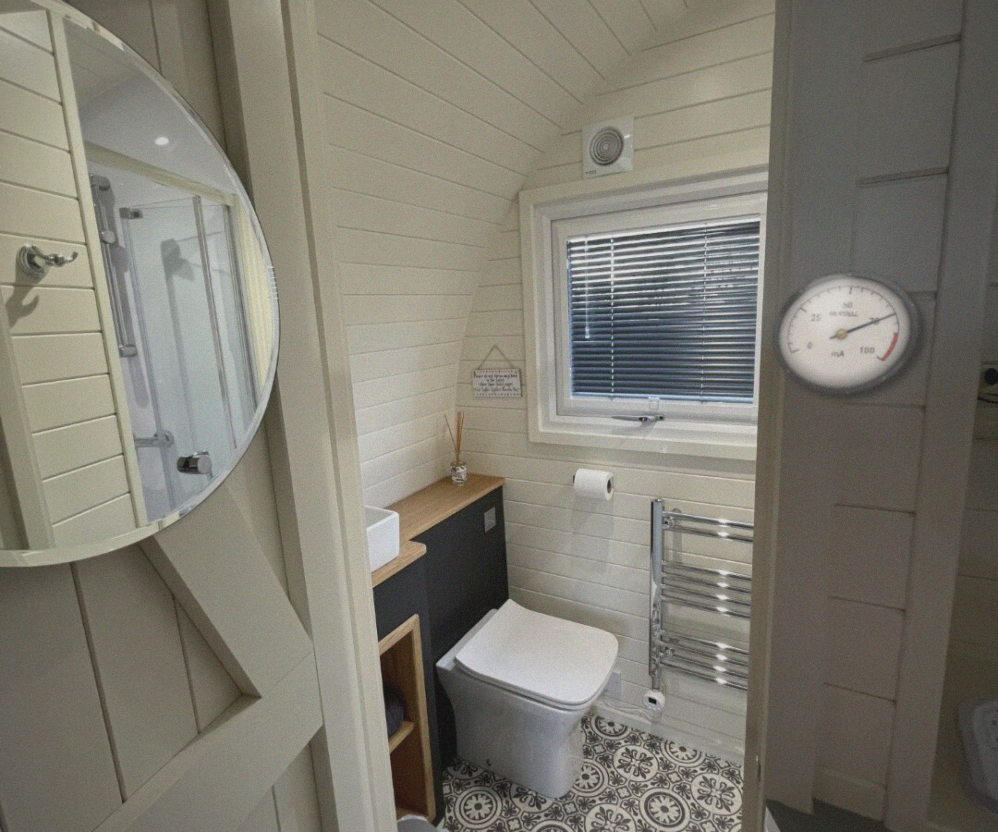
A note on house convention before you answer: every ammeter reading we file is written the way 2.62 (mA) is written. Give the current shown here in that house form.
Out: 75 (mA)
